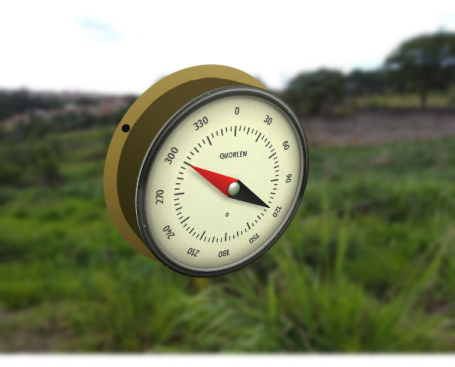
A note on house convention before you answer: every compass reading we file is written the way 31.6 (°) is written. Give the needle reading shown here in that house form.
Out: 300 (°)
